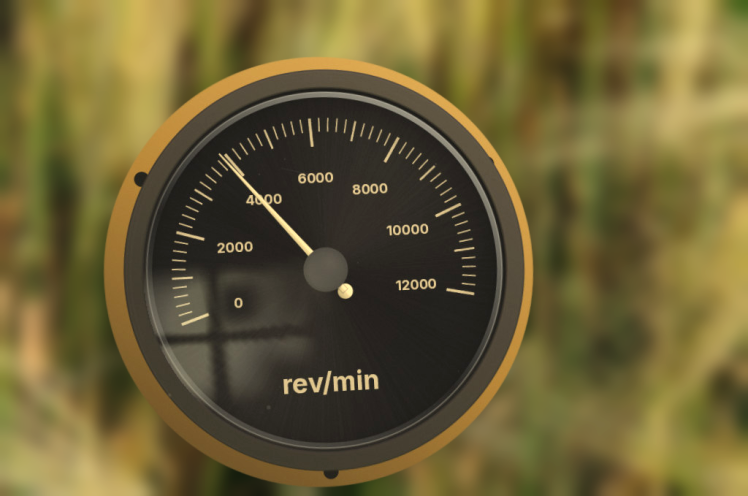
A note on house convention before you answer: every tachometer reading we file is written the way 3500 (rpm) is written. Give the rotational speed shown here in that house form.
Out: 3900 (rpm)
